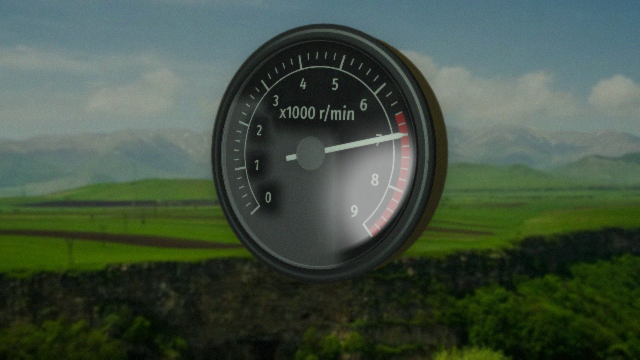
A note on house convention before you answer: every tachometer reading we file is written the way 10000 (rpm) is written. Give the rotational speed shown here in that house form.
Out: 7000 (rpm)
